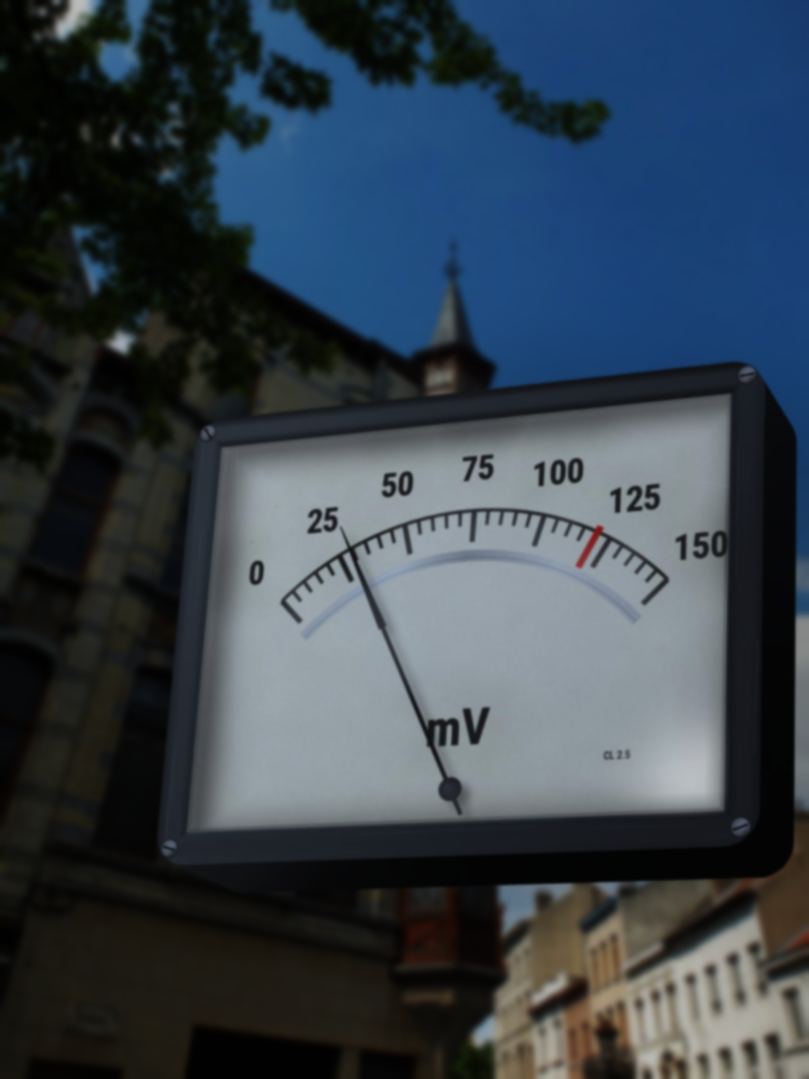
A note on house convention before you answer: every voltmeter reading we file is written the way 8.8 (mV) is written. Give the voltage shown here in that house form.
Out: 30 (mV)
